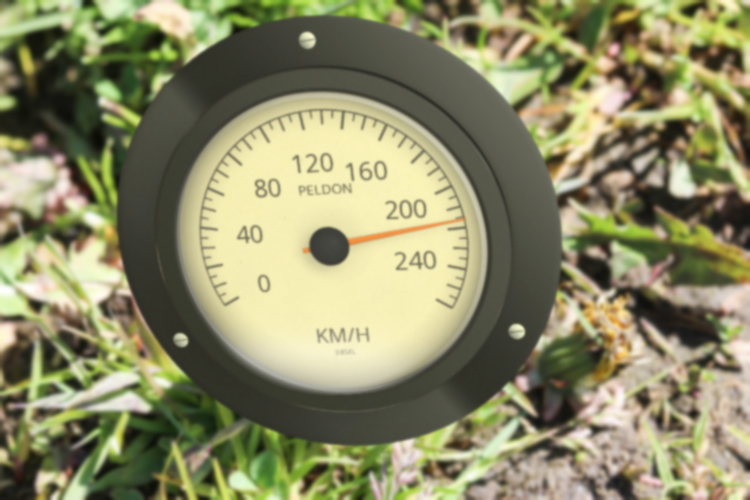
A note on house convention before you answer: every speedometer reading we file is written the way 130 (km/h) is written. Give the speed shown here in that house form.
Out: 215 (km/h)
